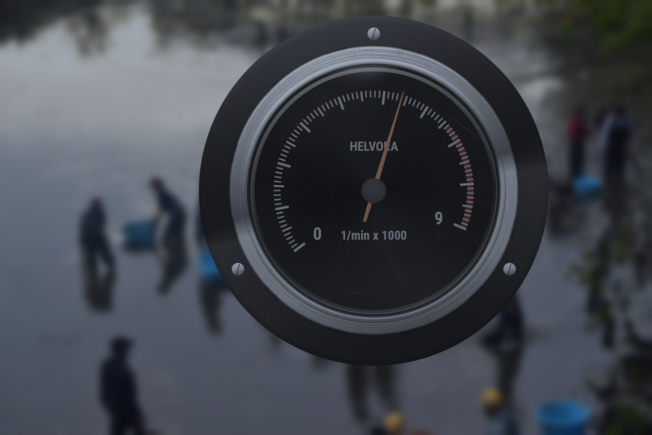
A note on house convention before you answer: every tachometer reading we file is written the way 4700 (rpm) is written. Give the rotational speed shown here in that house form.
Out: 5400 (rpm)
